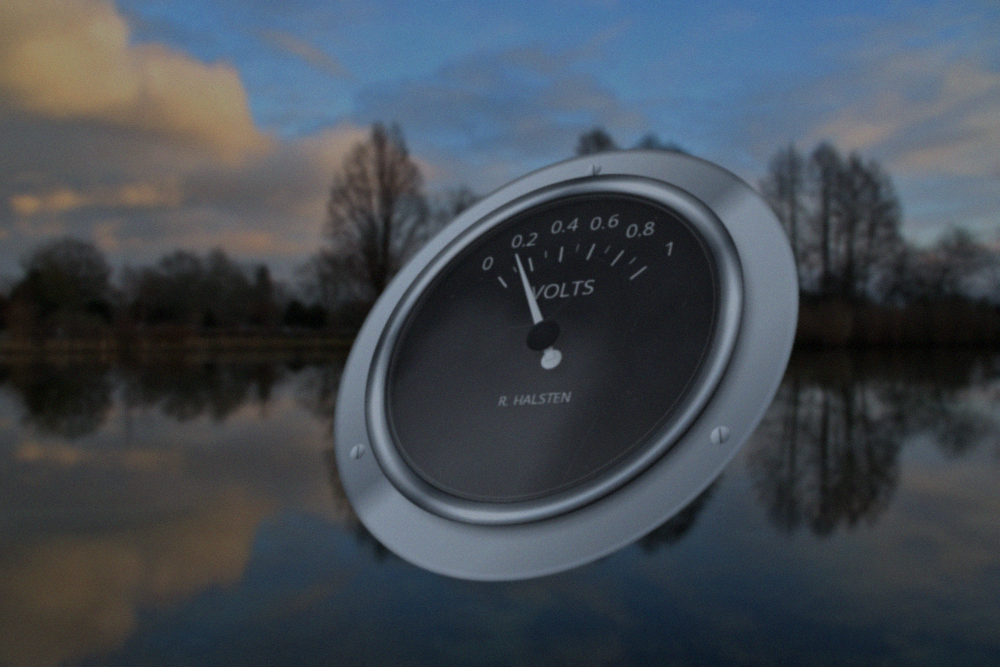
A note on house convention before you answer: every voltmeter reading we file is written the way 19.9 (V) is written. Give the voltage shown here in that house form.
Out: 0.15 (V)
